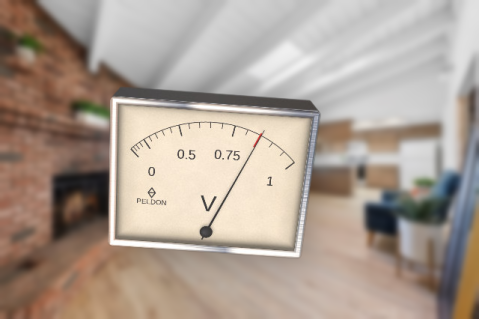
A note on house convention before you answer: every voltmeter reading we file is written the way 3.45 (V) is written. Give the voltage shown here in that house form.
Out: 0.85 (V)
